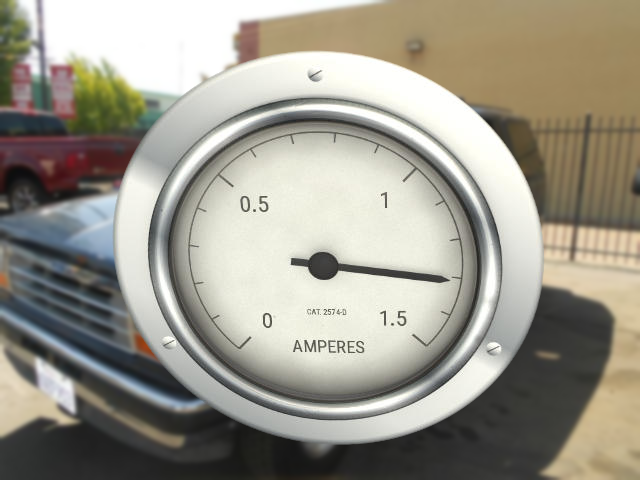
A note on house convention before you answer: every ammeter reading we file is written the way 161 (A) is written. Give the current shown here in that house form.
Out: 1.3 (A)
